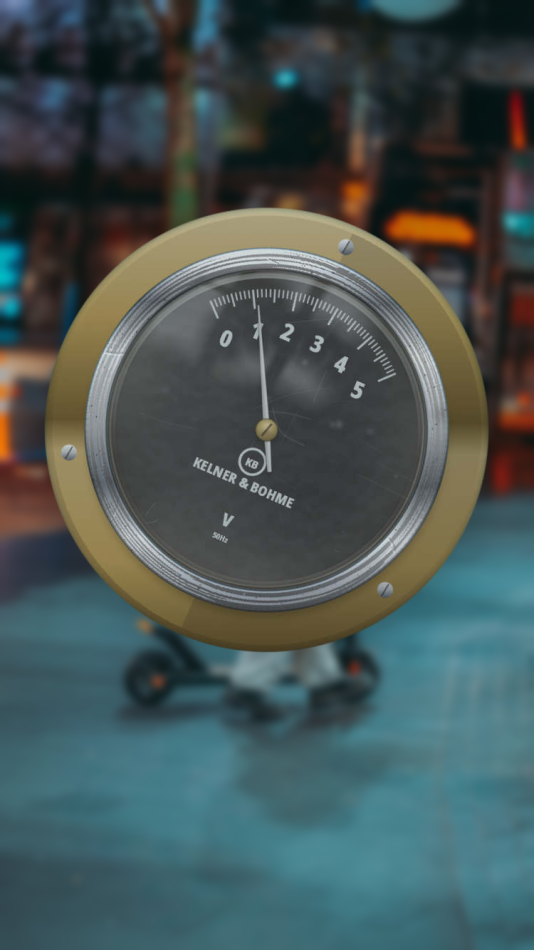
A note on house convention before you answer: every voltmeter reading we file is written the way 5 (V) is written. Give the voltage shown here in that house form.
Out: 1.1 (V)
